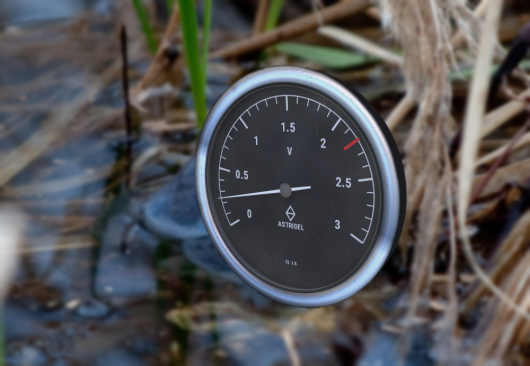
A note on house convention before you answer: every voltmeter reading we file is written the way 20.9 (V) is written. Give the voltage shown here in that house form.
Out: 0.25 (V)
